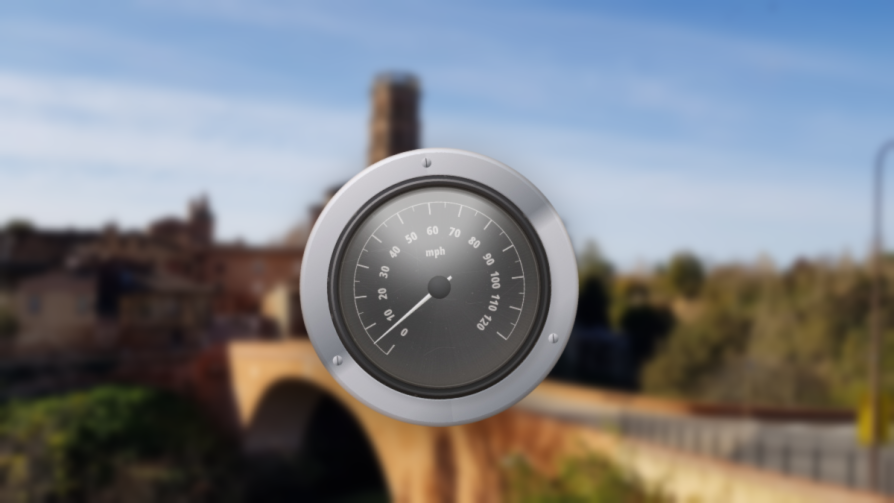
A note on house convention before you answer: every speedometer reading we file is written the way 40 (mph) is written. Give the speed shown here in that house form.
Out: 5 (mph)
